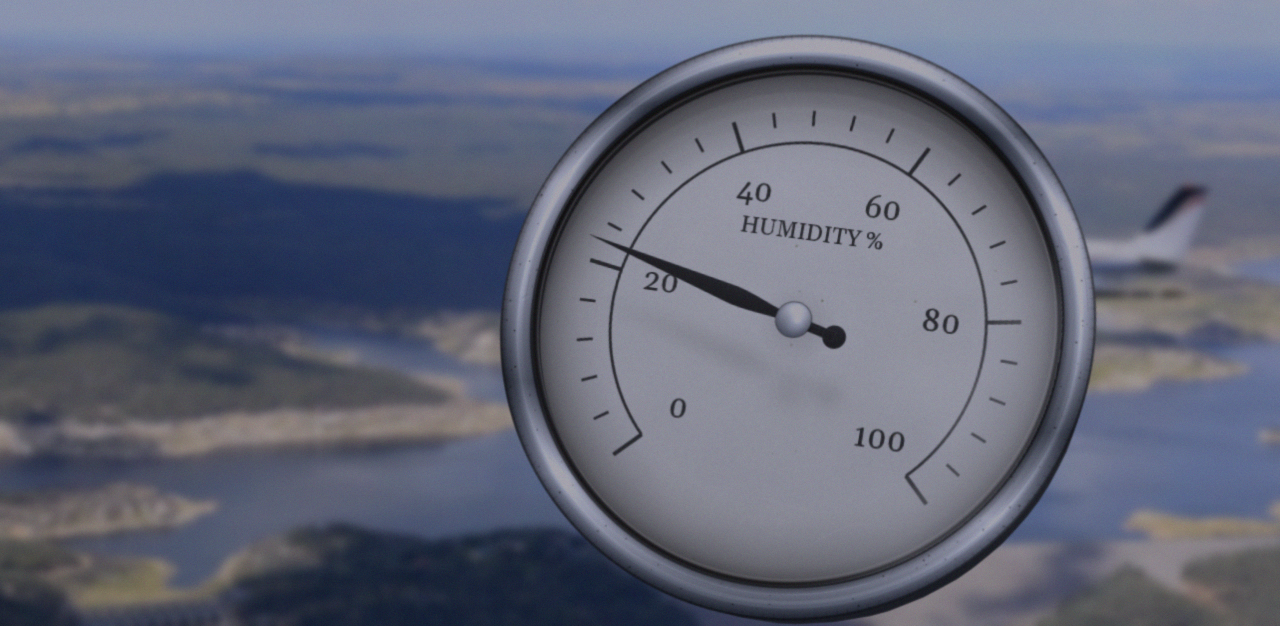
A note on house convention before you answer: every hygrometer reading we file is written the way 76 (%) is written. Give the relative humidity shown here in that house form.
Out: 22 (%)
